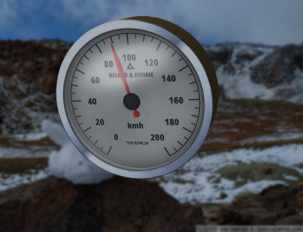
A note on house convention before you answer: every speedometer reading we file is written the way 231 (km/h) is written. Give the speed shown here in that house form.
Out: 90 (km/h)
